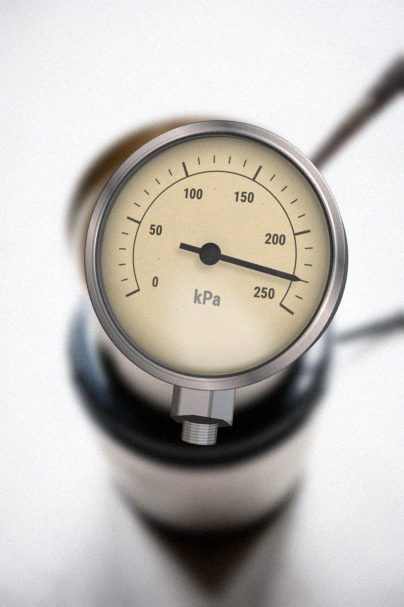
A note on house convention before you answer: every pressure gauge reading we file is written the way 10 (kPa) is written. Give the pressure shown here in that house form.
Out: 230 (kPa)
